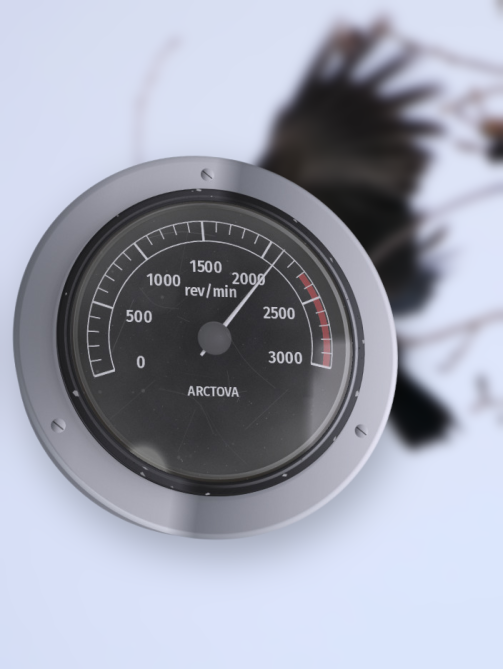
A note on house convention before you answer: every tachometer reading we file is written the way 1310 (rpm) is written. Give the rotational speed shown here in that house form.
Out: 2100 (rpm)
